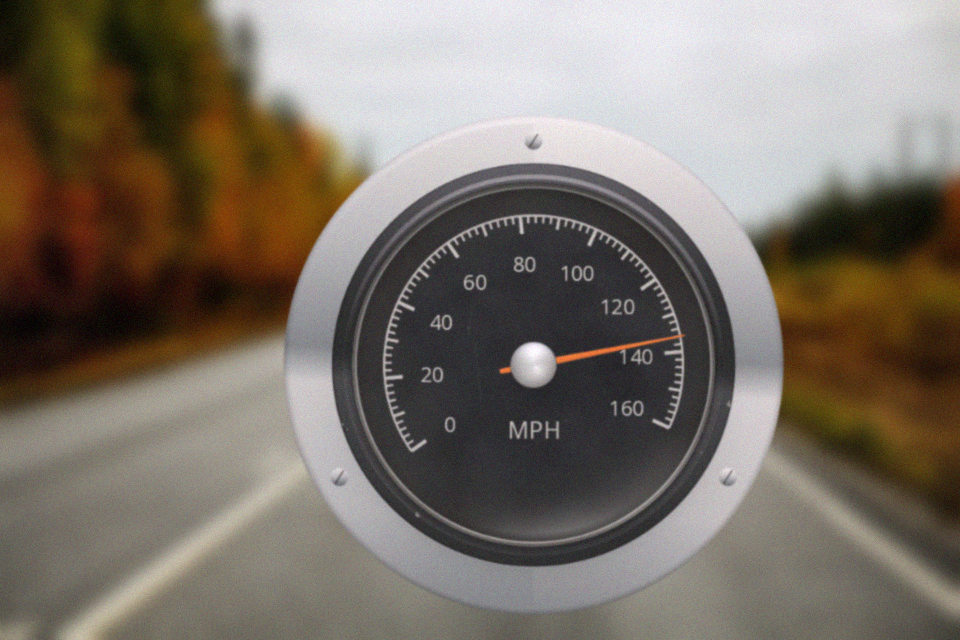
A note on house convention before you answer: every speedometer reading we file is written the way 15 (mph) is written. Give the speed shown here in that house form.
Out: 136 (mph)
